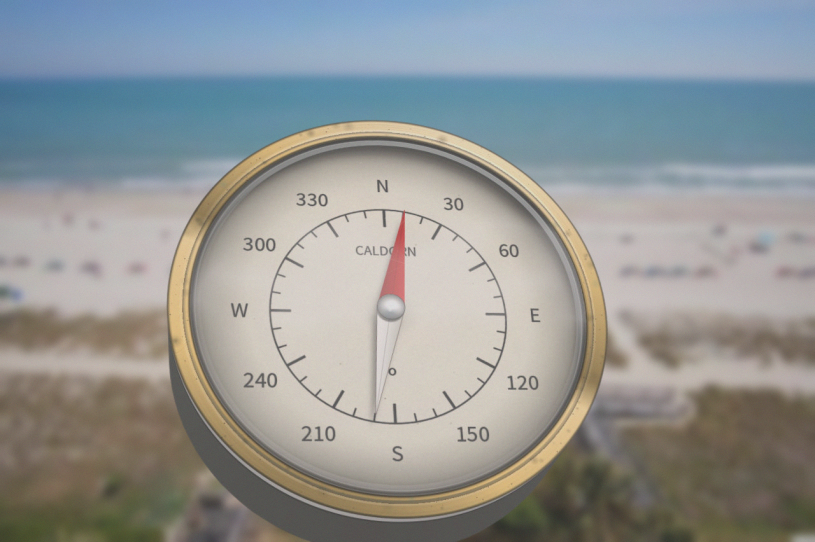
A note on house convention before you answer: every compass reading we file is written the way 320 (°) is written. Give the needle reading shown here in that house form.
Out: 10 (°)
